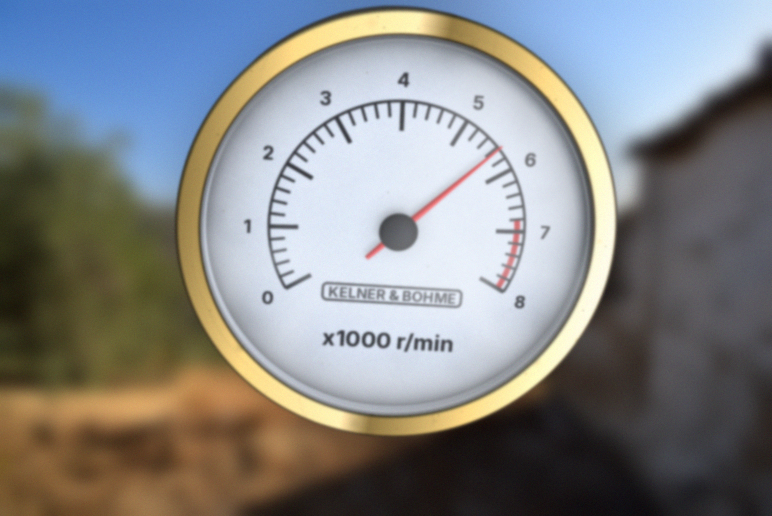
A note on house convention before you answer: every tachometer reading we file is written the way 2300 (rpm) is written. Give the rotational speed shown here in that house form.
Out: 5600 (rpm)
